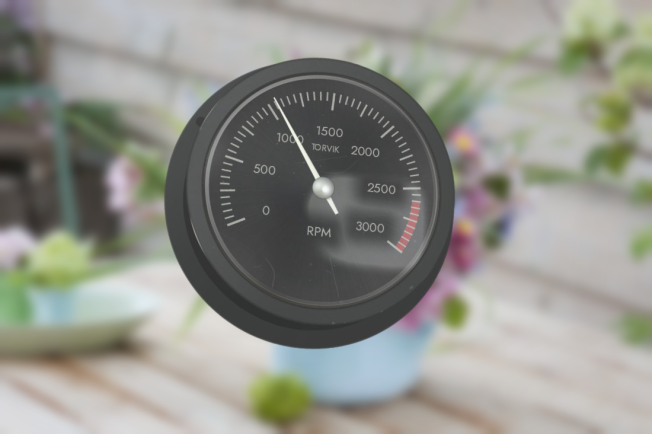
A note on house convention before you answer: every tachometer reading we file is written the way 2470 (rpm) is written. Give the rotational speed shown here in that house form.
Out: 1050 (rpm)
